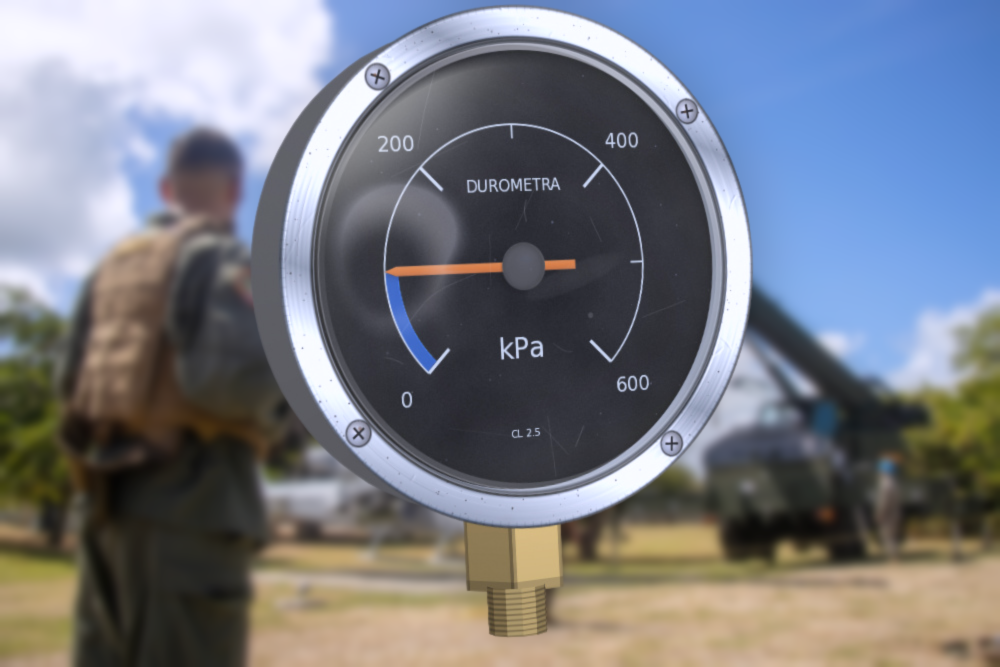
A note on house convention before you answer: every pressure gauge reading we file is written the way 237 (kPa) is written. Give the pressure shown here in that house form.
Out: 100 (kPa)
